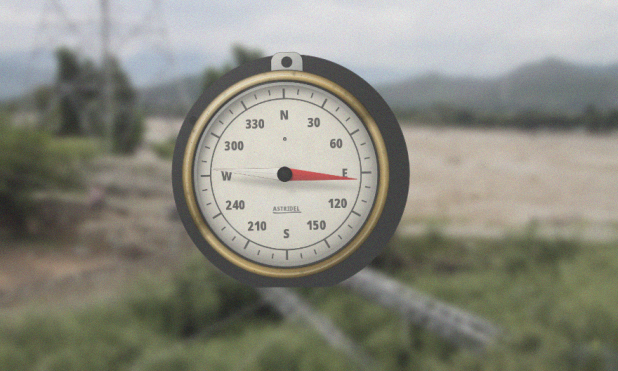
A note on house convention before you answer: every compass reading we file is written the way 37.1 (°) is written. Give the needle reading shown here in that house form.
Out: 95 (°)
